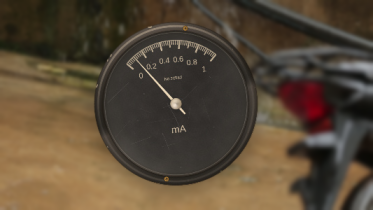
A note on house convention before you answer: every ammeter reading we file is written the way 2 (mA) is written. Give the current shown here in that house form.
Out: 0.1 (mA)
